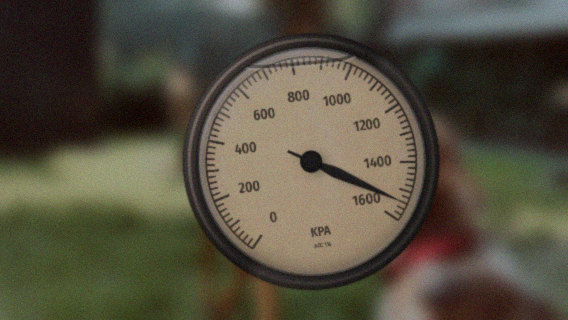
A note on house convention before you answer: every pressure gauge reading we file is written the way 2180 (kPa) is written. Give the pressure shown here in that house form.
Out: 1540 (kPa)
